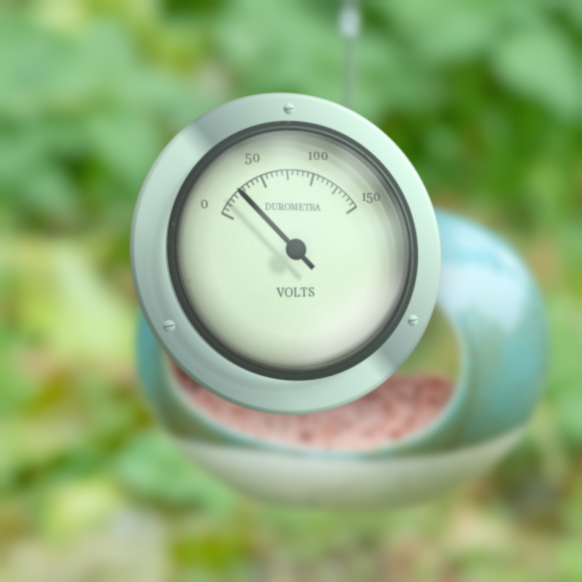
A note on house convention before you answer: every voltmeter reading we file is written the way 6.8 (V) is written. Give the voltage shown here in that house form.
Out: 25 (V)
